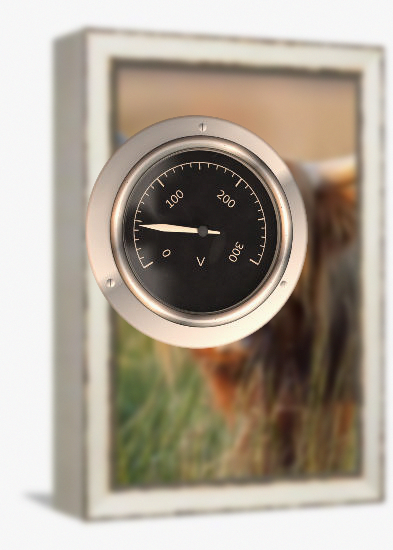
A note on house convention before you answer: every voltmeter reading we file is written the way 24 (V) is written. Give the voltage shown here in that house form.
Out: 45 (V)
